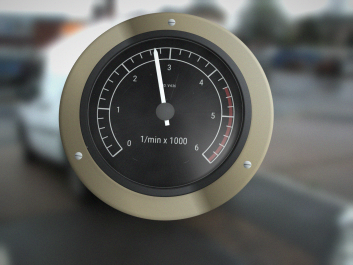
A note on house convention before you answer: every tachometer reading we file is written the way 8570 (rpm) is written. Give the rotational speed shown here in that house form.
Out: 2700 (rpm)
